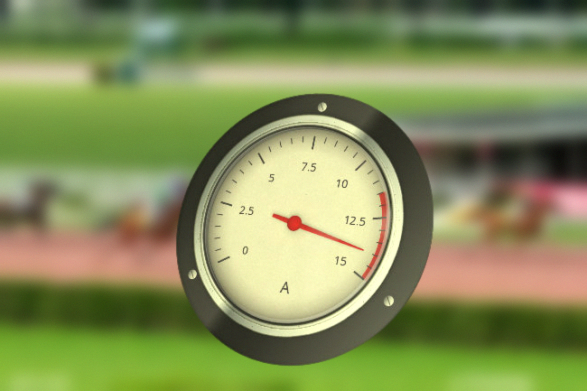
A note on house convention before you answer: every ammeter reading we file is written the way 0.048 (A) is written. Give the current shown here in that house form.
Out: 14 (A)
